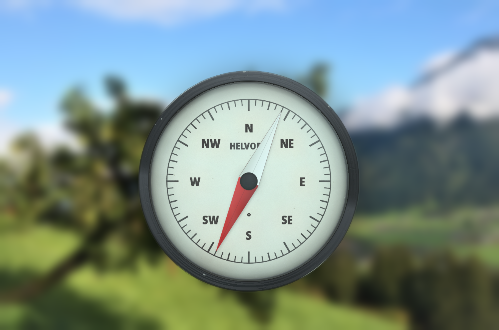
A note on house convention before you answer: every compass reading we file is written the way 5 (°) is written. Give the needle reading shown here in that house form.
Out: 205 (°)
